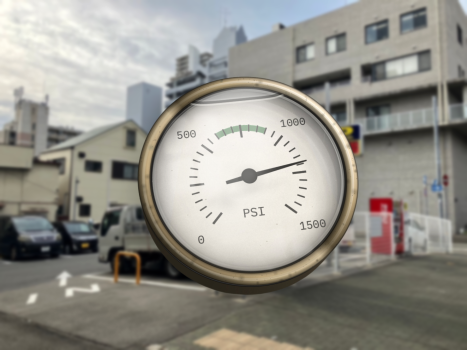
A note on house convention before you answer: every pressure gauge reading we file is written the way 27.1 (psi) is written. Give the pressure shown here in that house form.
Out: 1200 (psi)
